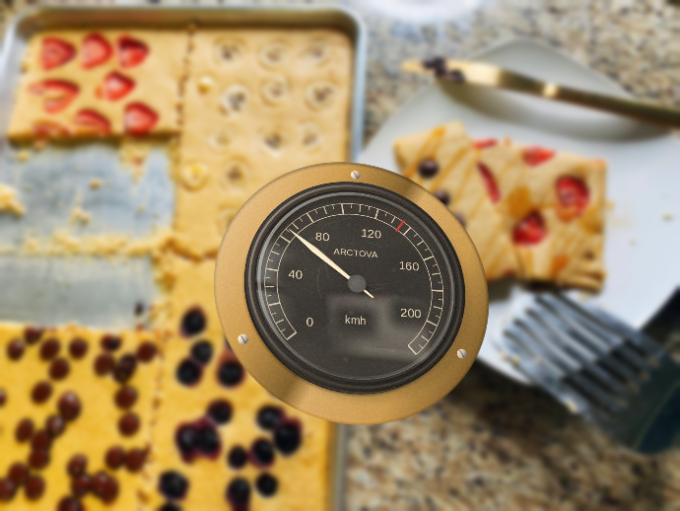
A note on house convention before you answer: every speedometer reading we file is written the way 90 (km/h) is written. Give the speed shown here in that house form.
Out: 65 (km/h)
